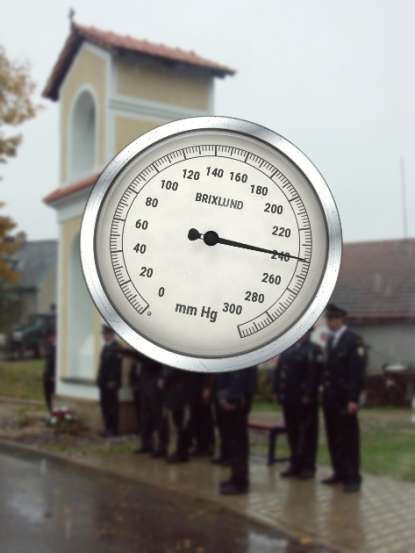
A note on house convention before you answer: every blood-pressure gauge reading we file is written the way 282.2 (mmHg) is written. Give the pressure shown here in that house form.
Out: 240 (mmHg)
